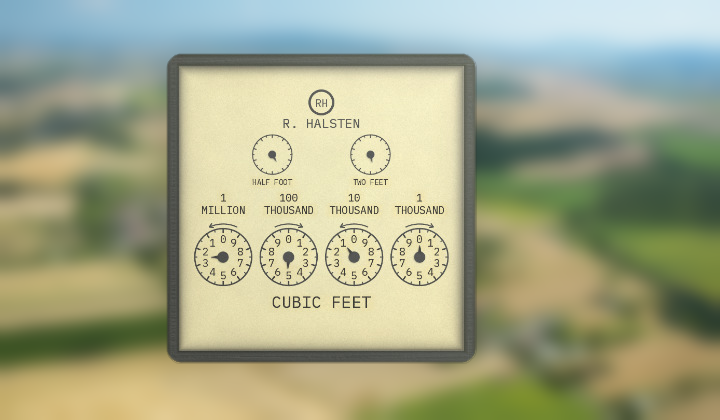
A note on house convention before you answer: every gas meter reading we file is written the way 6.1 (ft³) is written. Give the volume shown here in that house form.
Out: 251000 (ft³)
